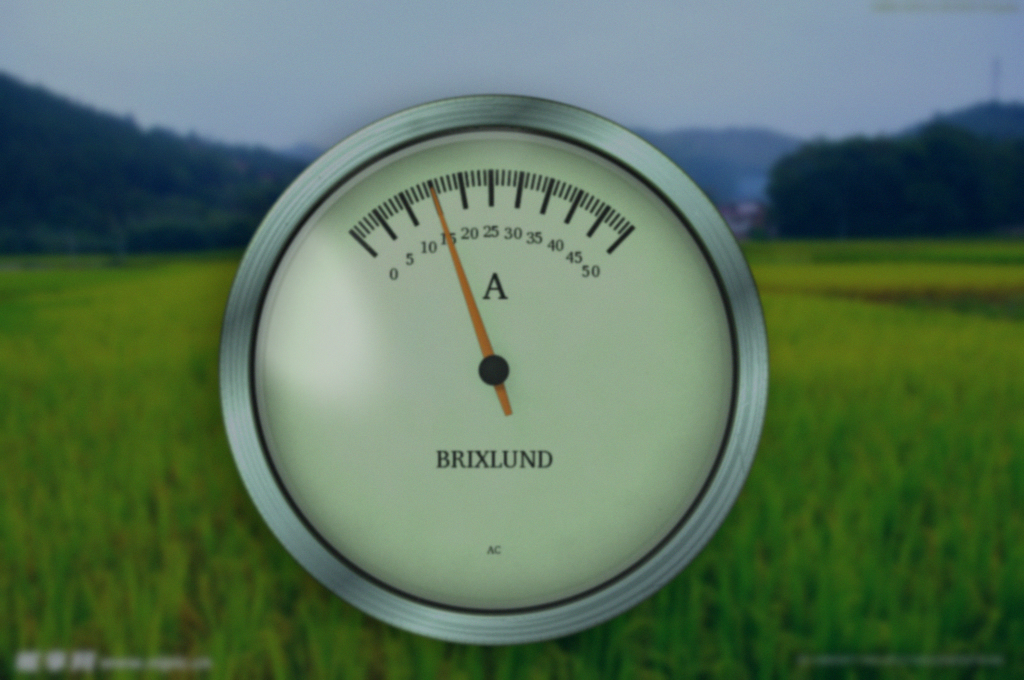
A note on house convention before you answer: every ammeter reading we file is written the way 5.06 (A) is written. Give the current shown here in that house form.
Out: 15 (A)
